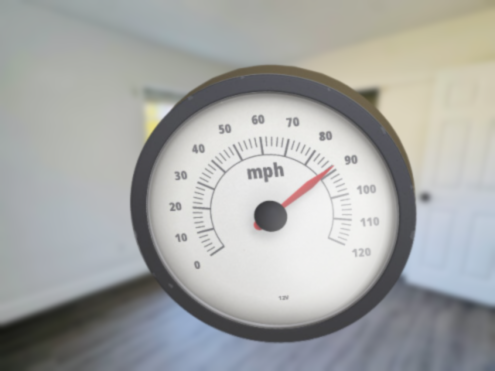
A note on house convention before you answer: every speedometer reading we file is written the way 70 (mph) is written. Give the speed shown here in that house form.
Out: 88 (mph)
